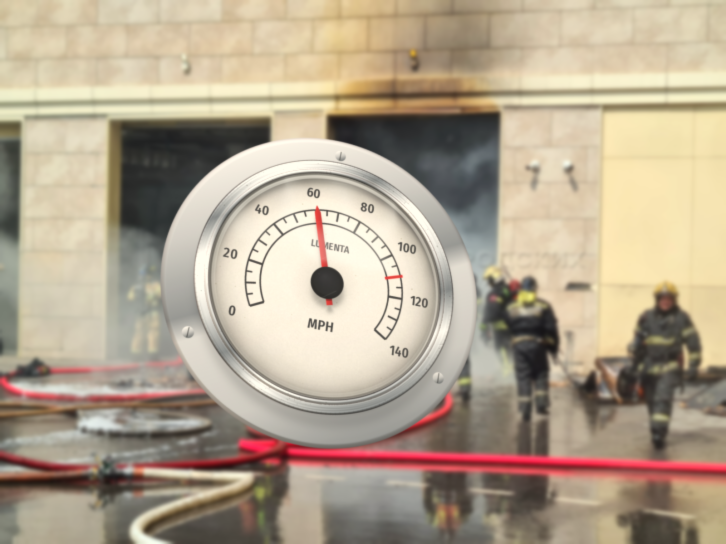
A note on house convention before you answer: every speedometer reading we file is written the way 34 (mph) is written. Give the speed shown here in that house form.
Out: 60 (mph)
